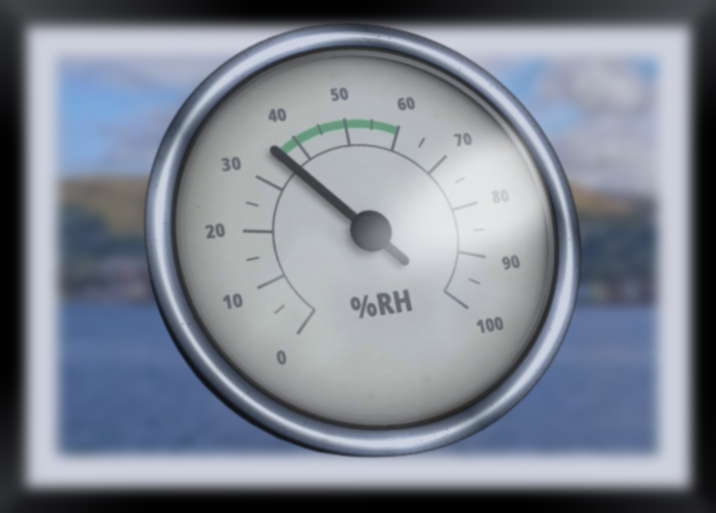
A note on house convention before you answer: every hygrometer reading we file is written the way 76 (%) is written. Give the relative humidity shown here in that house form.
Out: 35 (%)
